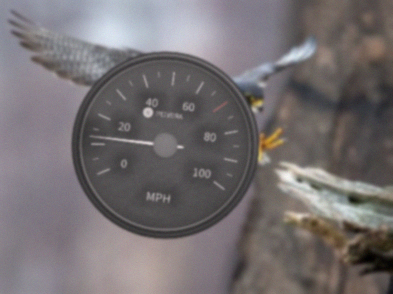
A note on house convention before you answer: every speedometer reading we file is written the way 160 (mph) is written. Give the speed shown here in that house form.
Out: 12.5 (mph)
